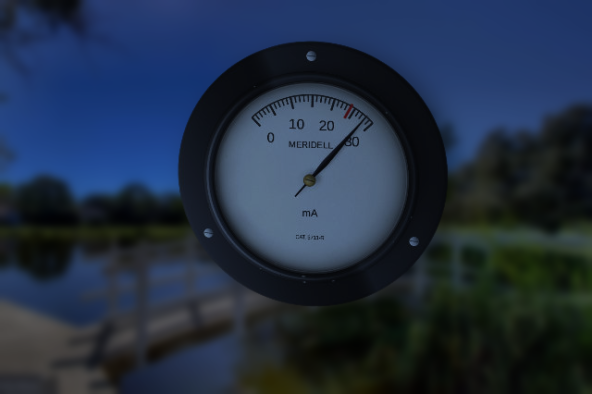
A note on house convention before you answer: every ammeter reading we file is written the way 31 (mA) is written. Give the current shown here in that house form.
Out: 28 (mA)
